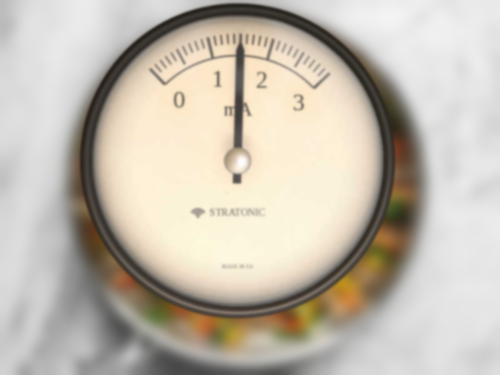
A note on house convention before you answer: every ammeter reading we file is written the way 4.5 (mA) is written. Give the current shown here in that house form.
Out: 1.5 (mA)
